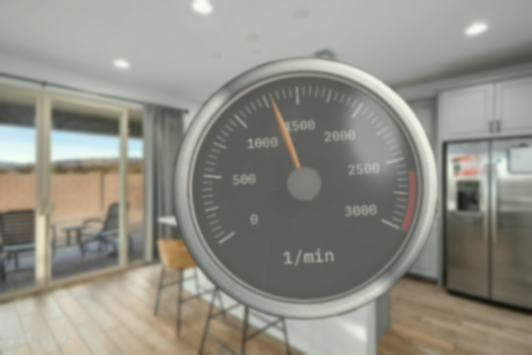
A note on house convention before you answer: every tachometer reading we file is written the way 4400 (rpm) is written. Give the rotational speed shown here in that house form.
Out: 1300 (rpm)
